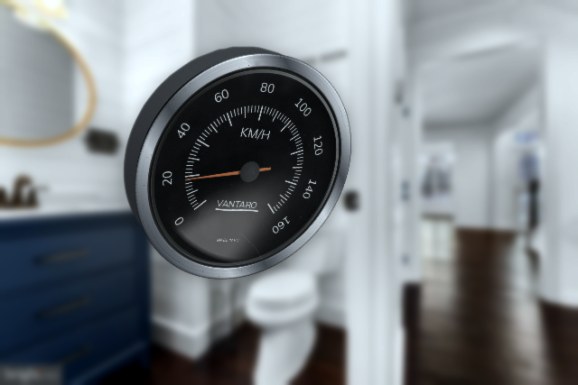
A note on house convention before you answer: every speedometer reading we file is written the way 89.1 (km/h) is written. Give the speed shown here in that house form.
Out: 20 (km/h)
